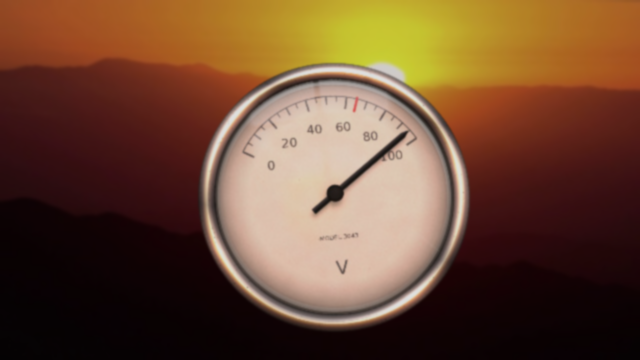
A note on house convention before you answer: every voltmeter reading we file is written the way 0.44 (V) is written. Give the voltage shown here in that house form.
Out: 95 (V)
